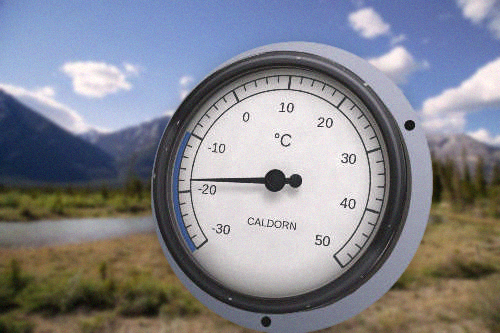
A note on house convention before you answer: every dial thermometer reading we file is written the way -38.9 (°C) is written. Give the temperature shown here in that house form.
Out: -18 (°C)
